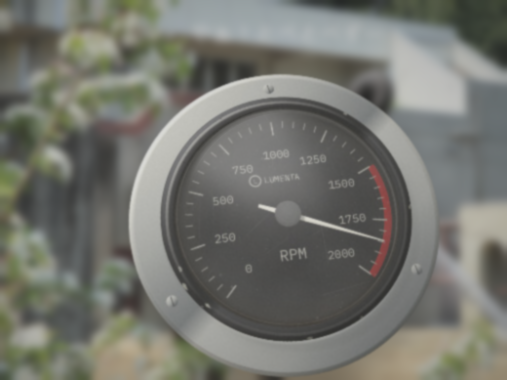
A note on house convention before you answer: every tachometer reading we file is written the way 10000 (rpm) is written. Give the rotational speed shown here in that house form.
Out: 1850 (rpm)
